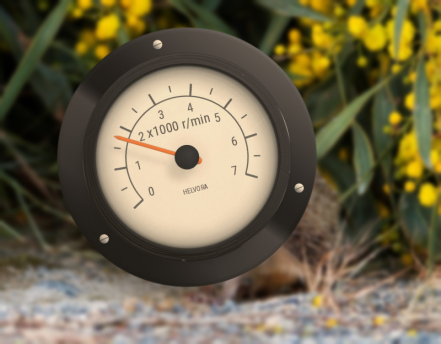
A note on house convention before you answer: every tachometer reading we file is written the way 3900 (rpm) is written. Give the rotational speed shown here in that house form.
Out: 1750 (rpm)
